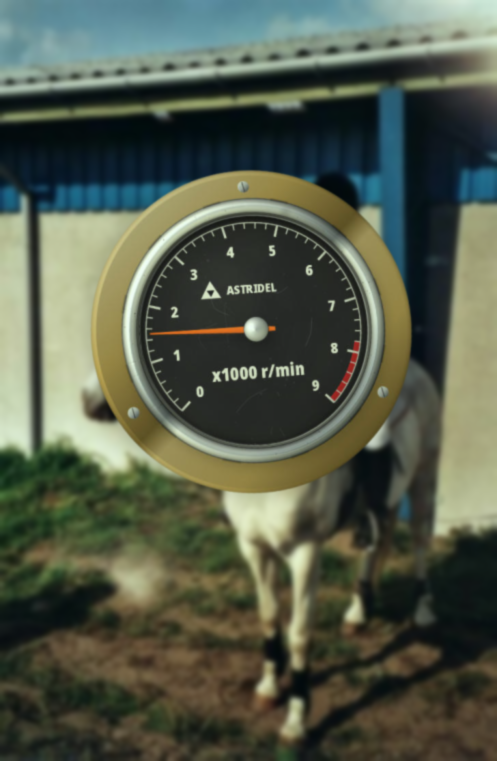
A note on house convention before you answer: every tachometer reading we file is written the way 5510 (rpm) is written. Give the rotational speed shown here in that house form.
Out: 1500 (rpm)
